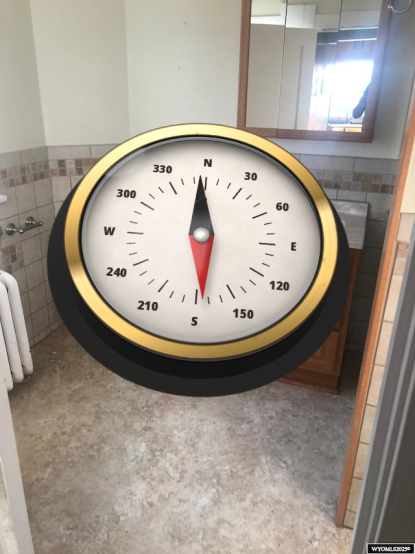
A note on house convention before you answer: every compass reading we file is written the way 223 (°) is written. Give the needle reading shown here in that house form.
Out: 175 (°)
